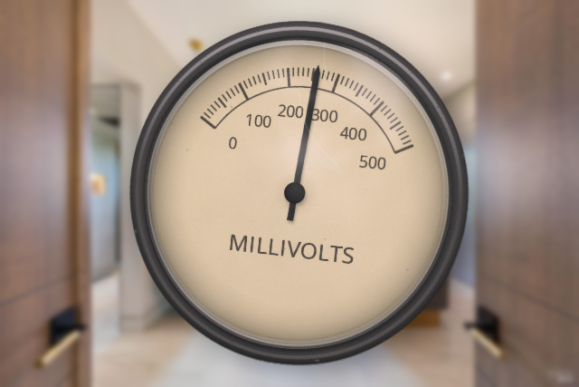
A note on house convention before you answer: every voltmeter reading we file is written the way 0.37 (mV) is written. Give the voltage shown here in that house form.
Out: 260 (mV)
